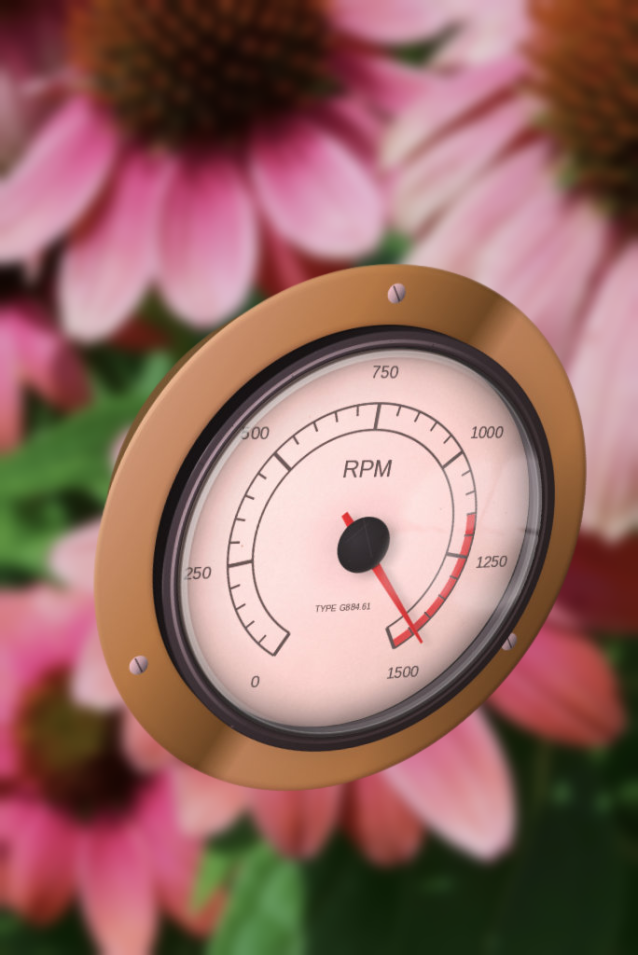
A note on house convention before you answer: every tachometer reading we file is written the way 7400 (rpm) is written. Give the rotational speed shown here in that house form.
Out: 1450 (rpm)
